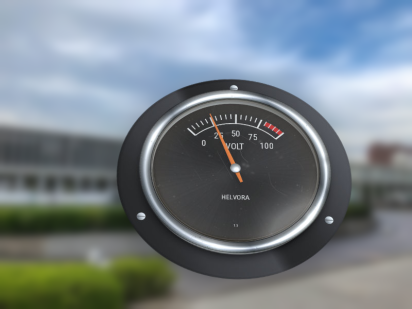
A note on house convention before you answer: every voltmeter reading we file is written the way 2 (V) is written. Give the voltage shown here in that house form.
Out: 25 (V)
